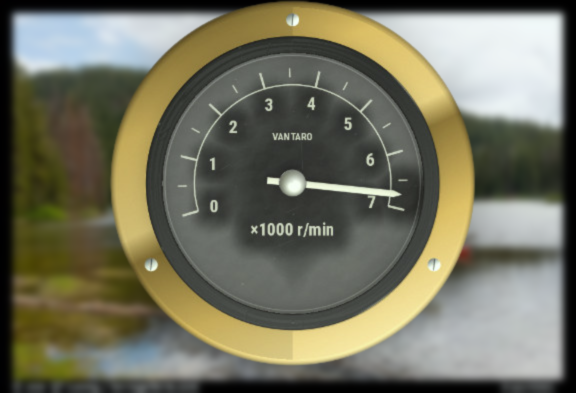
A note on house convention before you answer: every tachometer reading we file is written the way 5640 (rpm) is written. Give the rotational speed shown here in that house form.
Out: 6750 (rpm)
